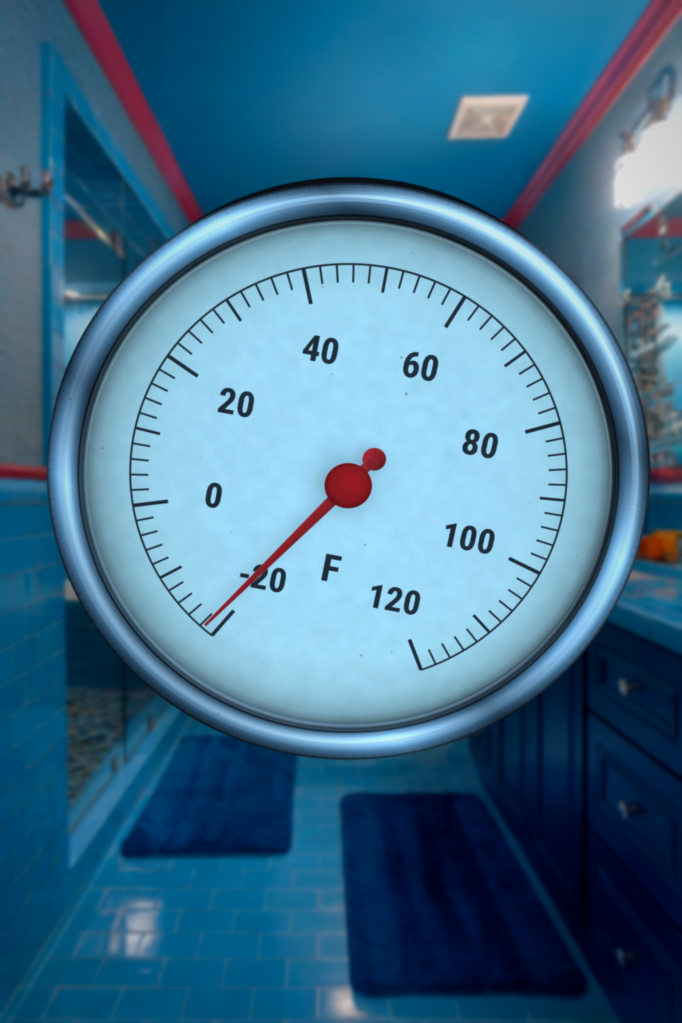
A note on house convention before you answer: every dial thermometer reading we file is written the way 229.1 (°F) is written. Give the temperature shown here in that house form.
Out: -18 (°F)
